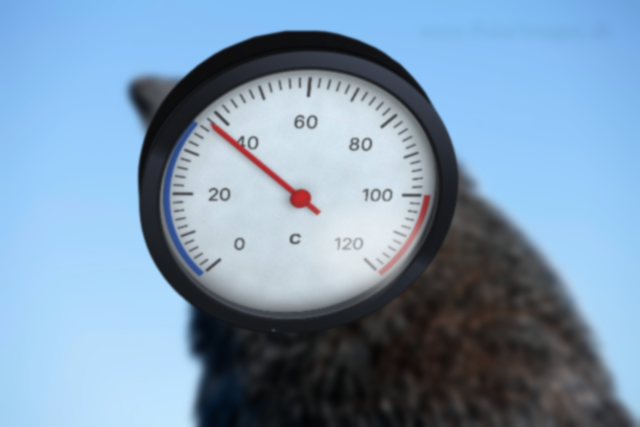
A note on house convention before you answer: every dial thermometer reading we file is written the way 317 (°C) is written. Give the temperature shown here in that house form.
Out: 38 (°C)
